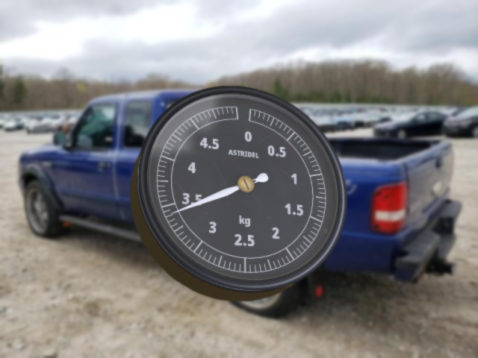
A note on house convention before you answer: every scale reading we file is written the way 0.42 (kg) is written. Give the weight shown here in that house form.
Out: 3.4 (kg)
